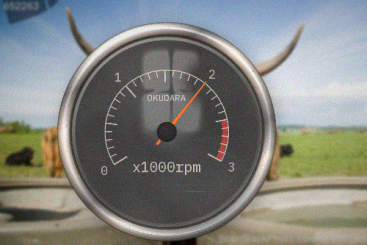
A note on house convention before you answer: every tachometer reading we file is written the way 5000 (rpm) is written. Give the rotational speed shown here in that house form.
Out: 2000 (rpm)
